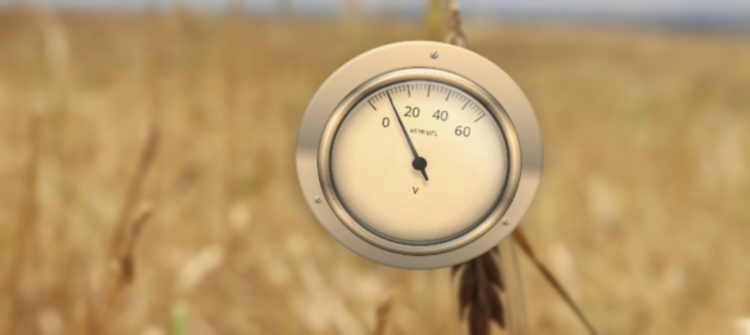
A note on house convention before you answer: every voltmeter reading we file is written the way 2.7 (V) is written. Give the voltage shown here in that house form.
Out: 10 (V)
